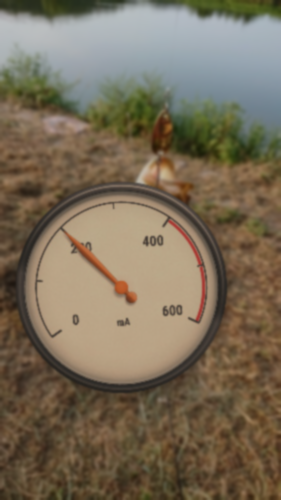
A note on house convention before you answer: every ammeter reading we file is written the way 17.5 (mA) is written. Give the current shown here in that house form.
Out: 200 (mA)
